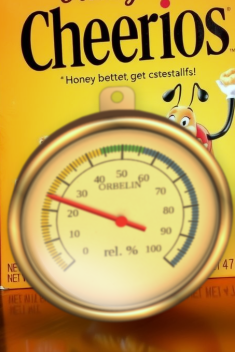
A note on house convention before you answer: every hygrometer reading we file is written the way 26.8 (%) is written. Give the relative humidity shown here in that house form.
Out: 25 (%)
